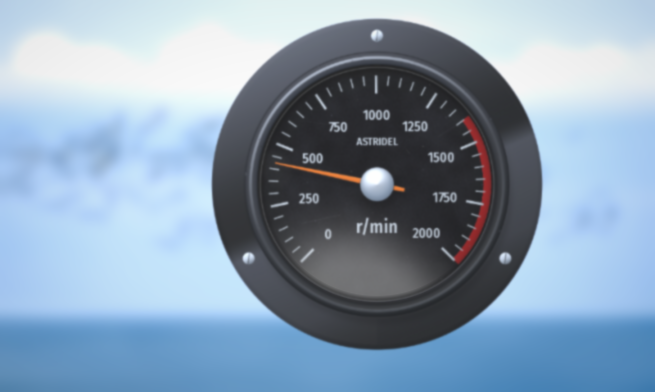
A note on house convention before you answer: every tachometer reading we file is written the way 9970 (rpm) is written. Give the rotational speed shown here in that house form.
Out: 425 (rpm)
